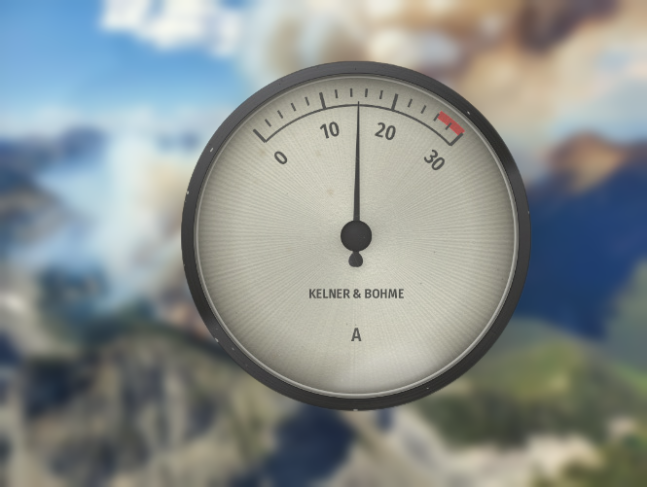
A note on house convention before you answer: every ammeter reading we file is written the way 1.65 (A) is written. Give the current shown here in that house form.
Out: 15 (A)
